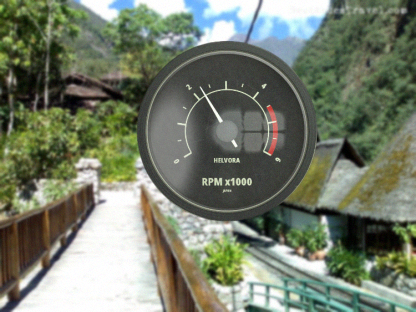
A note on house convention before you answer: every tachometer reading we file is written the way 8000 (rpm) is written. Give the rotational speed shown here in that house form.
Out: 2250 (rpm)
